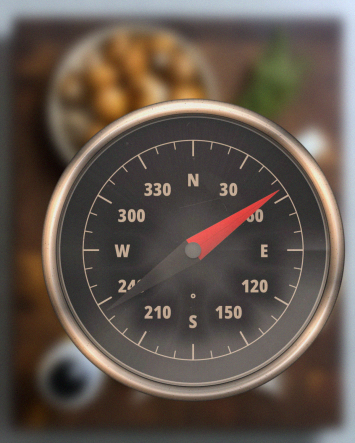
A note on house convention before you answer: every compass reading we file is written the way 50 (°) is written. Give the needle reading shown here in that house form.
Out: 55 (°)
